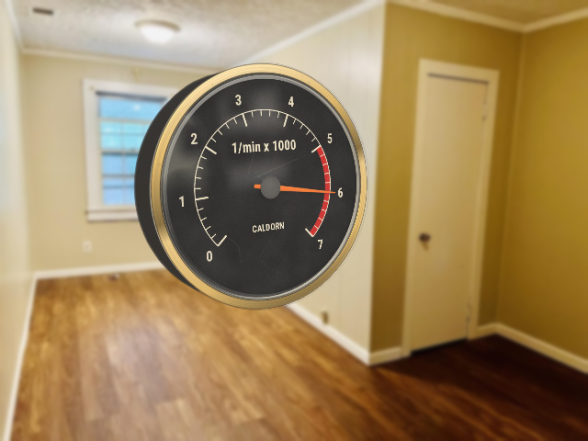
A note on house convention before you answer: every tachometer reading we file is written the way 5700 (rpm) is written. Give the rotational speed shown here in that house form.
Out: 6000 (rpm)
